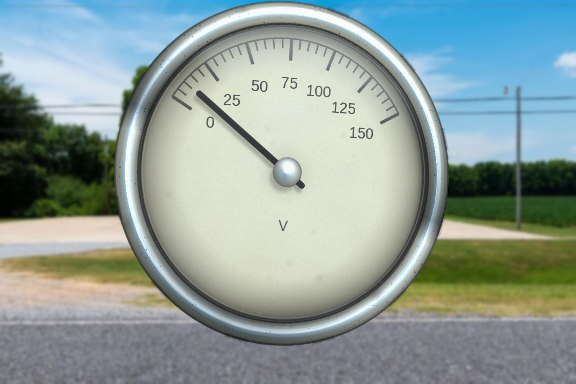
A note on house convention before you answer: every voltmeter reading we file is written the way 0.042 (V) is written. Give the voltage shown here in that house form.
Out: 10 (V)
